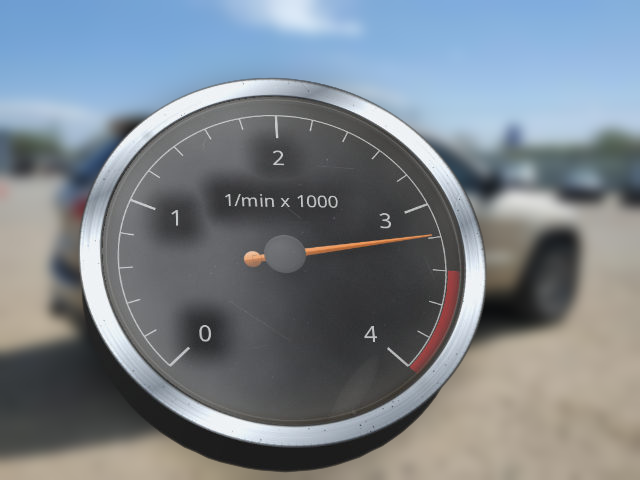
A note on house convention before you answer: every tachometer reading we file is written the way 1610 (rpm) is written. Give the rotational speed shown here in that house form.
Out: 3200 (rpm)
